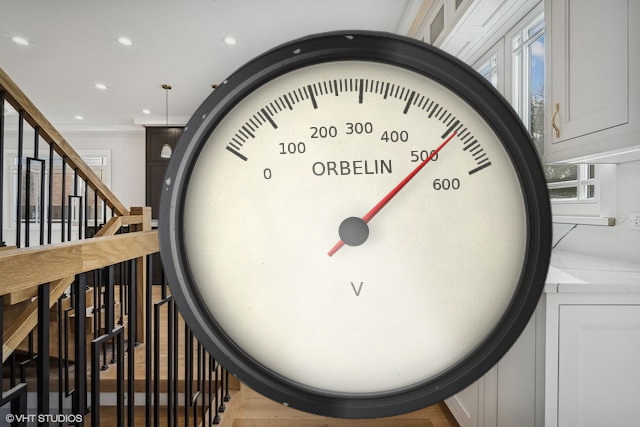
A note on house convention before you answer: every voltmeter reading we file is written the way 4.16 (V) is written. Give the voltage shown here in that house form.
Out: 510 (V)
